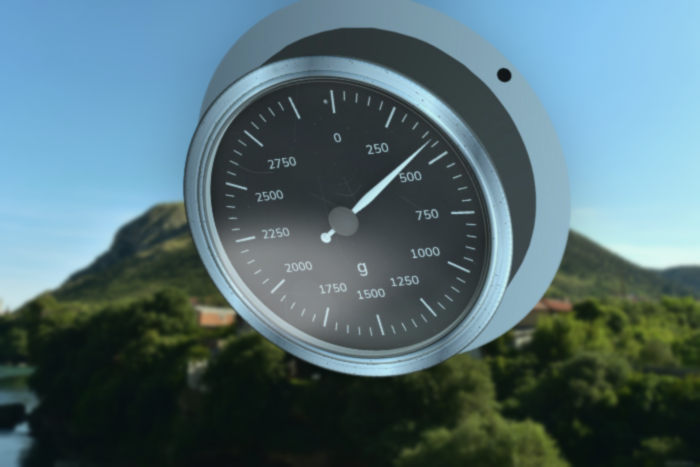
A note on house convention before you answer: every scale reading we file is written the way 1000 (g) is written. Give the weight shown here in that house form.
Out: 425 (g)
